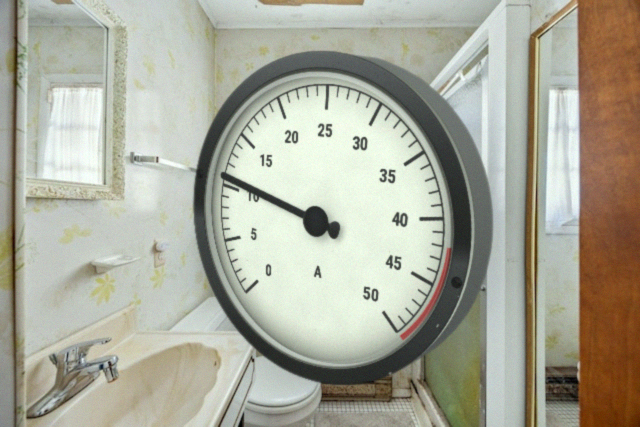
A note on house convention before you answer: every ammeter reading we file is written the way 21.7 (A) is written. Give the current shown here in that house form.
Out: 11 (A)
